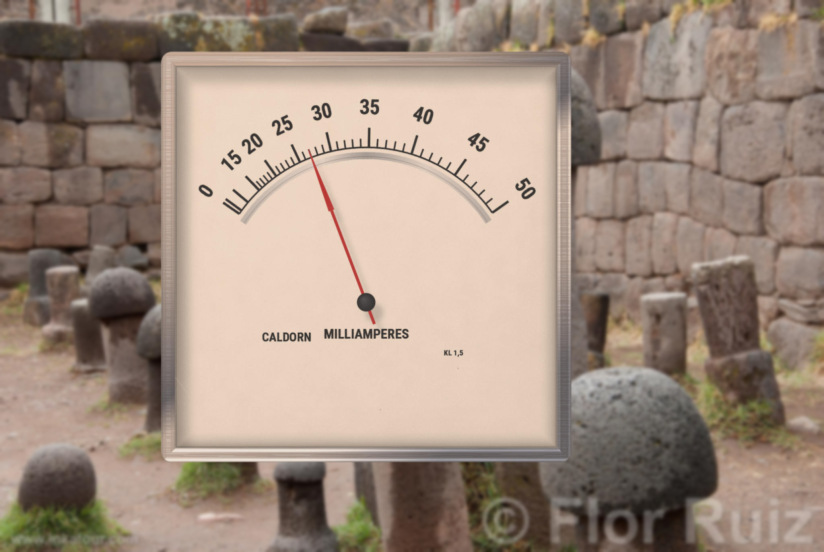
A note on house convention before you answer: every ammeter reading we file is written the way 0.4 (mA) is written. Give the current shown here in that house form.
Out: 27 (mA)
